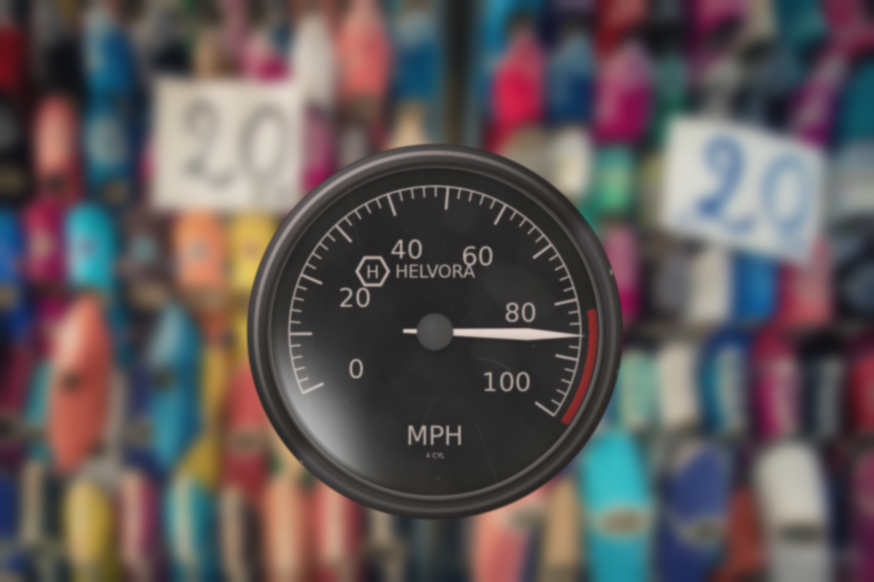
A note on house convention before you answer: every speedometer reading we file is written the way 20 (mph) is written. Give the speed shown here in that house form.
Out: 86 (mph)
